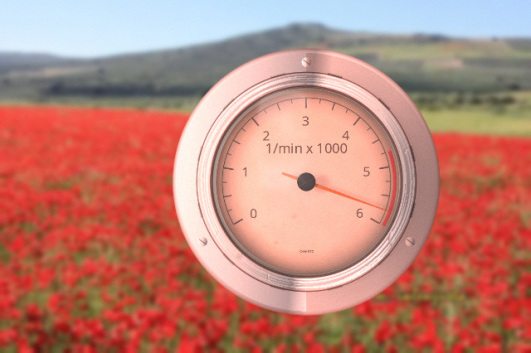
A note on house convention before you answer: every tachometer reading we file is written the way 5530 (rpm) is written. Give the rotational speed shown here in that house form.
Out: 5750 (rpm)
